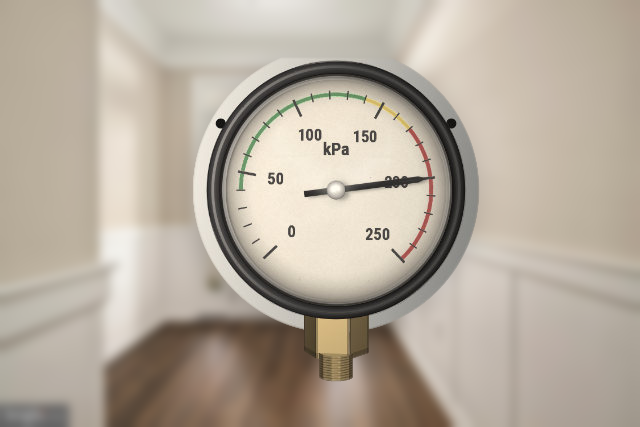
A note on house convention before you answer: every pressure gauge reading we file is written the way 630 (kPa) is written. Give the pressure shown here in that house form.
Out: 200 (kPa)
